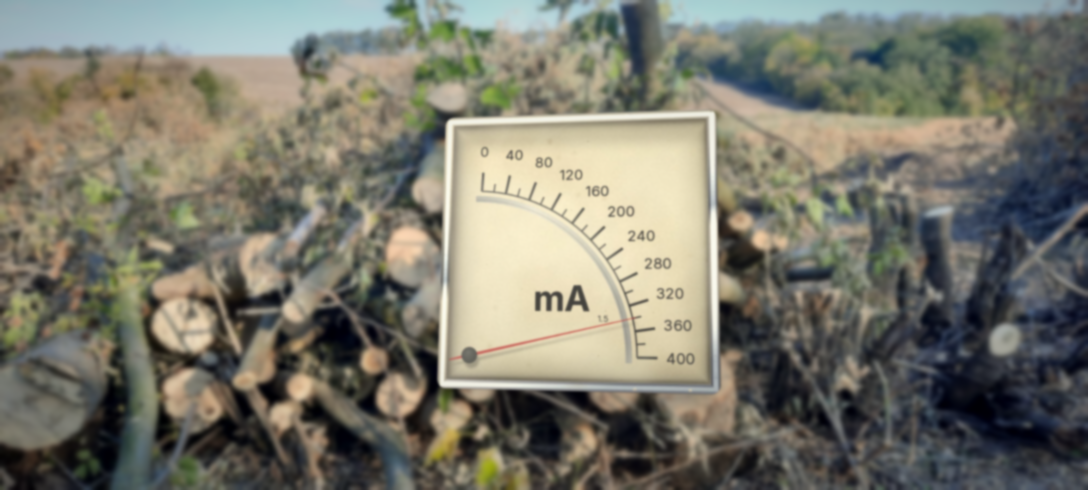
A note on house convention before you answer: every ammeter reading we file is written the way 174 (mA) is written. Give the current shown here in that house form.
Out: 340 (mA)
